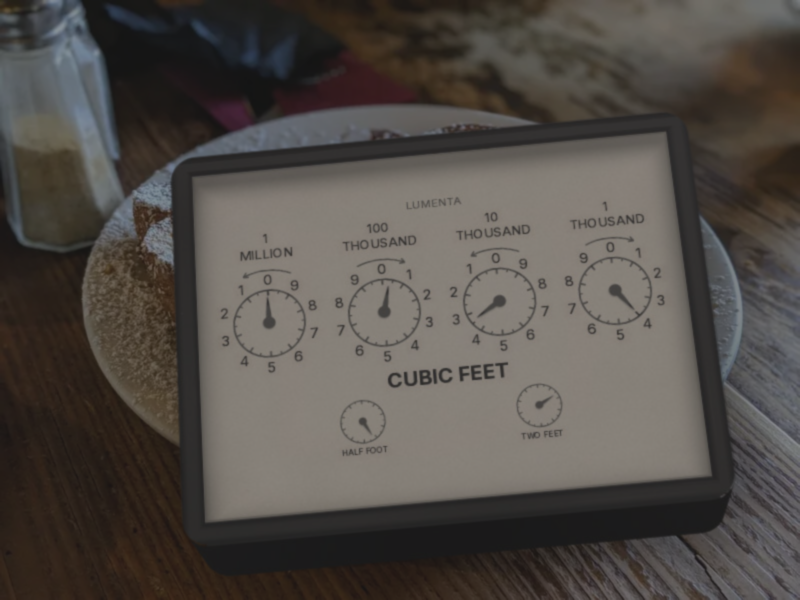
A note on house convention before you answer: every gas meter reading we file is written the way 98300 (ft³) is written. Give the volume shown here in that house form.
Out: 3400 (ft³)
